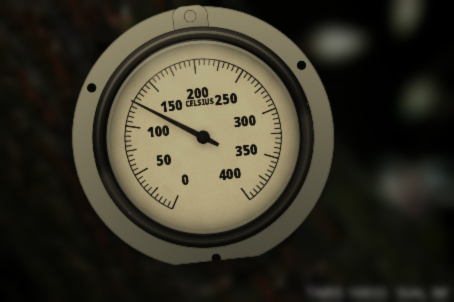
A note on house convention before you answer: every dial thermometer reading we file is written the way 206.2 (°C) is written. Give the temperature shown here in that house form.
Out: 125 (°C)
